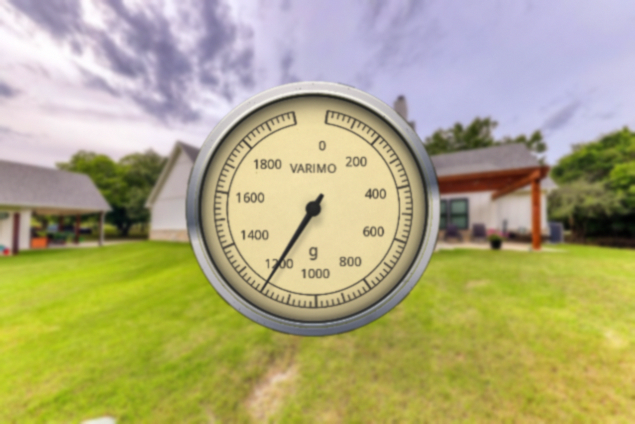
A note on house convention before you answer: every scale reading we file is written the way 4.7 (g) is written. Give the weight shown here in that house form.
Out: 1200 (g)
